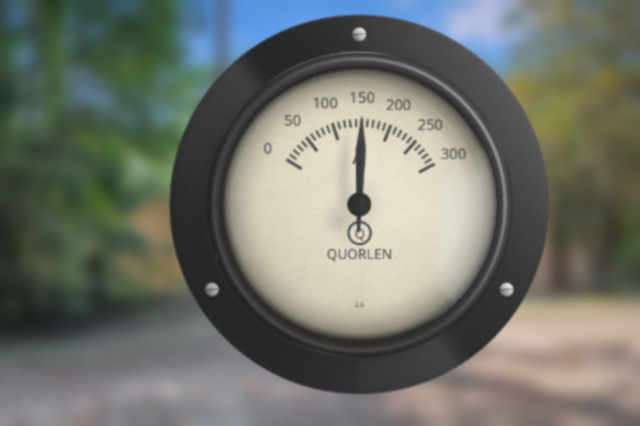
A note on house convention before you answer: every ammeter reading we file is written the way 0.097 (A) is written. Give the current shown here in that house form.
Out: 150 (A)
